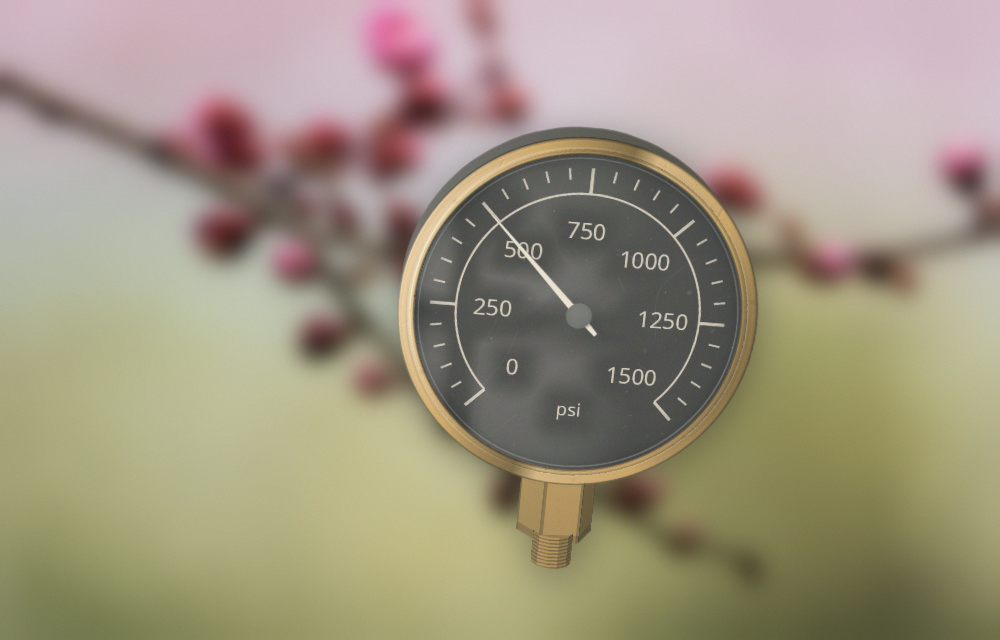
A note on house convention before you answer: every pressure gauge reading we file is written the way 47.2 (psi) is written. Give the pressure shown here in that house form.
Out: 500 (psi)
